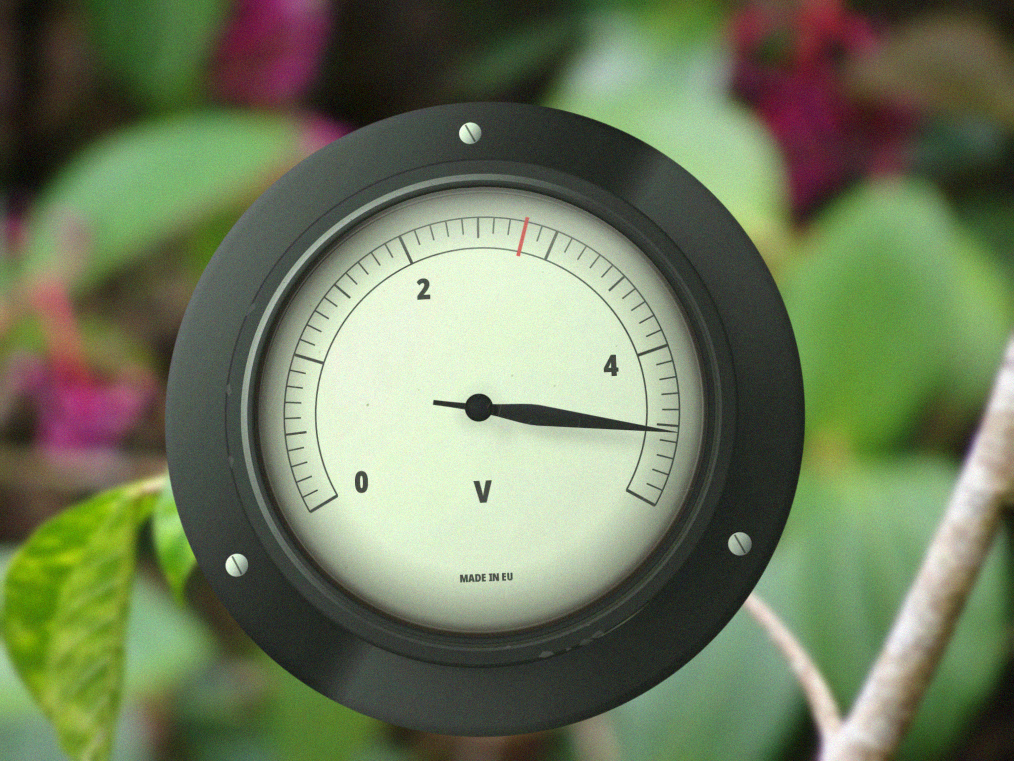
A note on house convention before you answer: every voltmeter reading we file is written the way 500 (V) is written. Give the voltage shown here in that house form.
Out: 4.55 (V)
